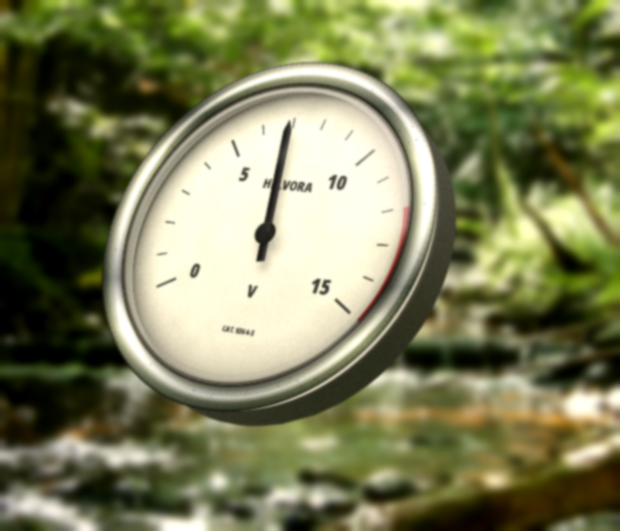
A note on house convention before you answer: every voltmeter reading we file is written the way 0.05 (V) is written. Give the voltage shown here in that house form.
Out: 7 (V)
